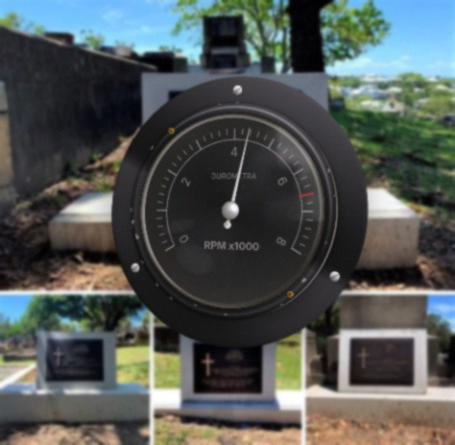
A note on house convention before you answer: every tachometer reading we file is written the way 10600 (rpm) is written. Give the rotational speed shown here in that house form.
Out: 4400 (rpm)
